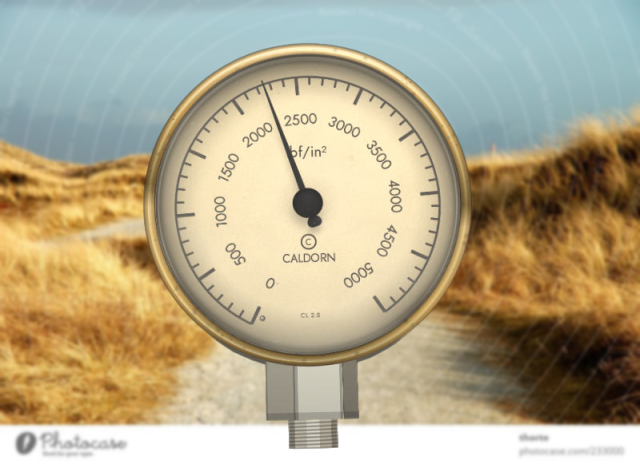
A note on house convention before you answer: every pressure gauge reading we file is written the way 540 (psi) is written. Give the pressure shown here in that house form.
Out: 2250 (psi)
